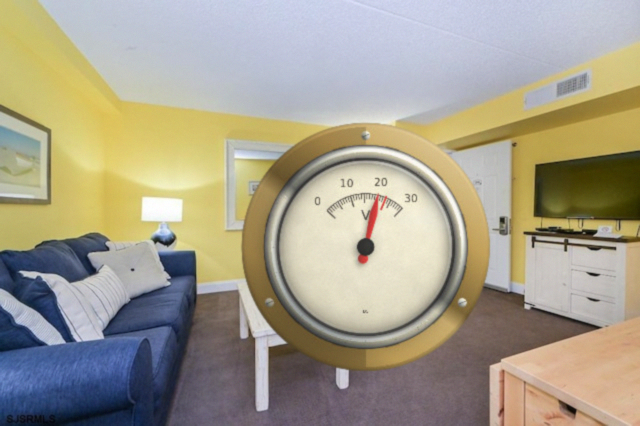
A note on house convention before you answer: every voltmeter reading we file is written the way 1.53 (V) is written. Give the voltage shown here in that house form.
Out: 20 (V)
